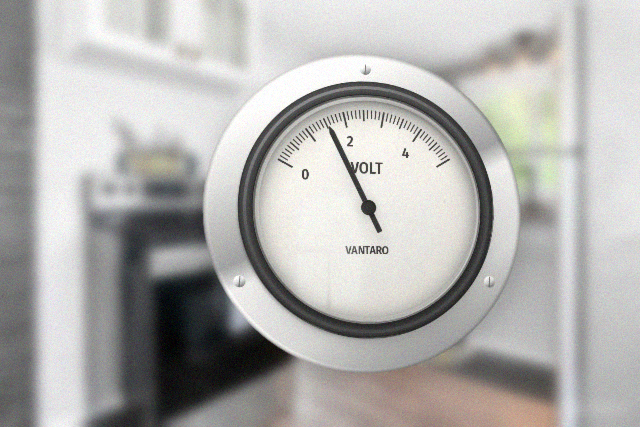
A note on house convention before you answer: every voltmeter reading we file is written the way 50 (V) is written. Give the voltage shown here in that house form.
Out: 1.5 (V)
